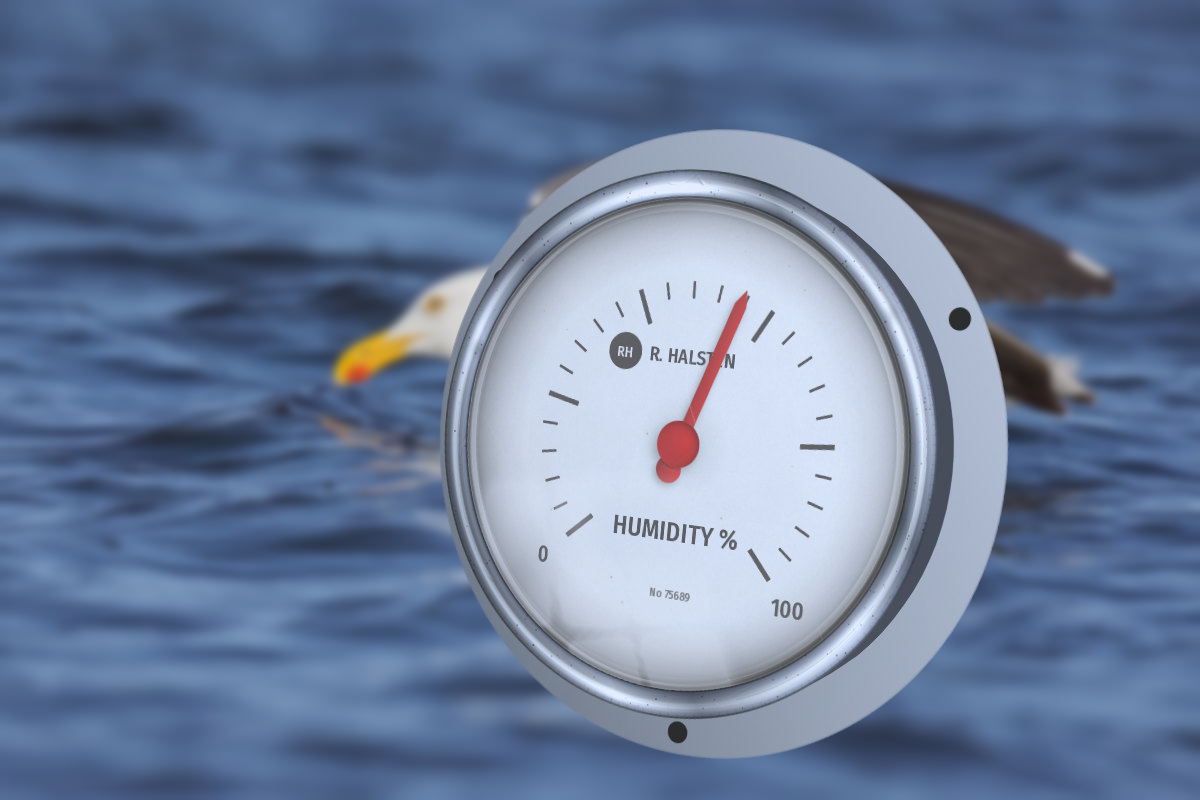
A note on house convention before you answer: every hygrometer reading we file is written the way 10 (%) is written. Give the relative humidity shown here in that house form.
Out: 56 (%)
